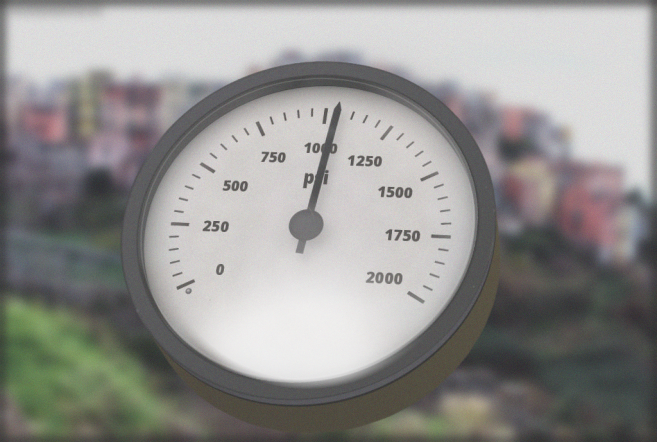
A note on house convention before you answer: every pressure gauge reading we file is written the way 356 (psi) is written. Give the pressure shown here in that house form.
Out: 1050 (psi)
